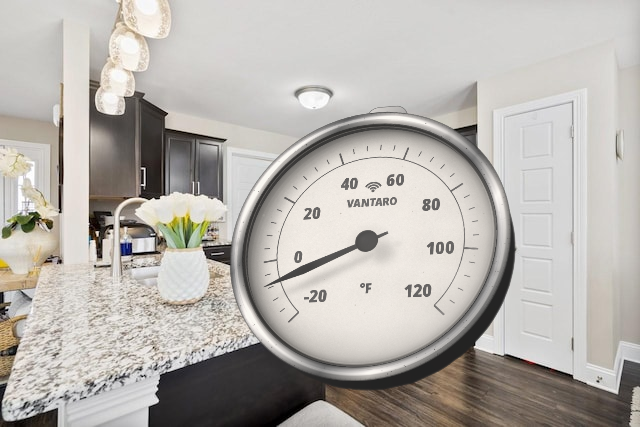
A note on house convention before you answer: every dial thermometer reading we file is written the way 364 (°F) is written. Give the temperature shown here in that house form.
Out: -8 (°F)
